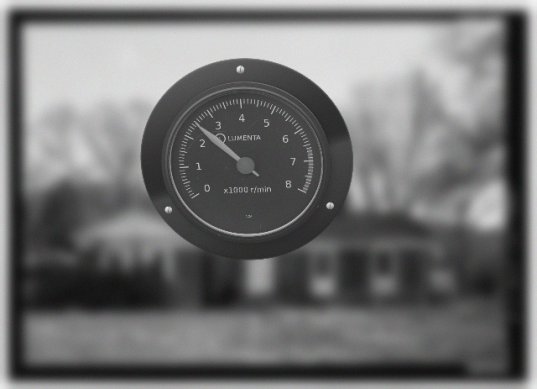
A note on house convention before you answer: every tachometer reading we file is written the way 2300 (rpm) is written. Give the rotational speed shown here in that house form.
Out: 2500 (rpm)
